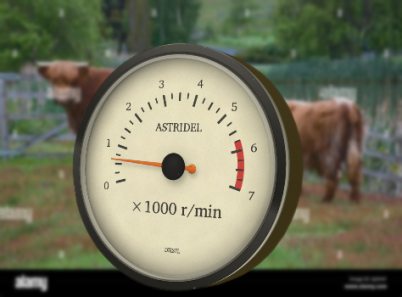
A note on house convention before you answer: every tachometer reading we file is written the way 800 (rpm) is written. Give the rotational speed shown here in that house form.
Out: 625 (rpm)
